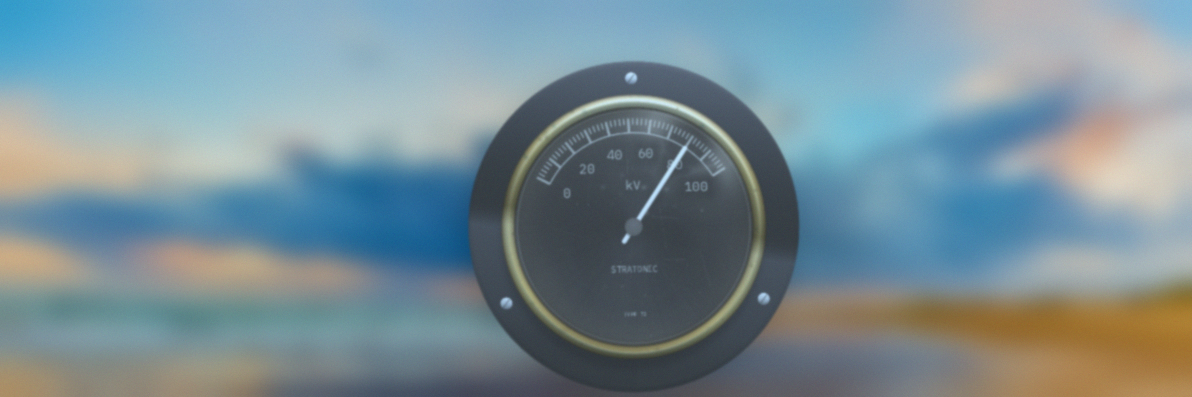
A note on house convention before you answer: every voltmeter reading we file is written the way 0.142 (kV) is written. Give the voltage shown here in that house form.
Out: 80 (kV)
